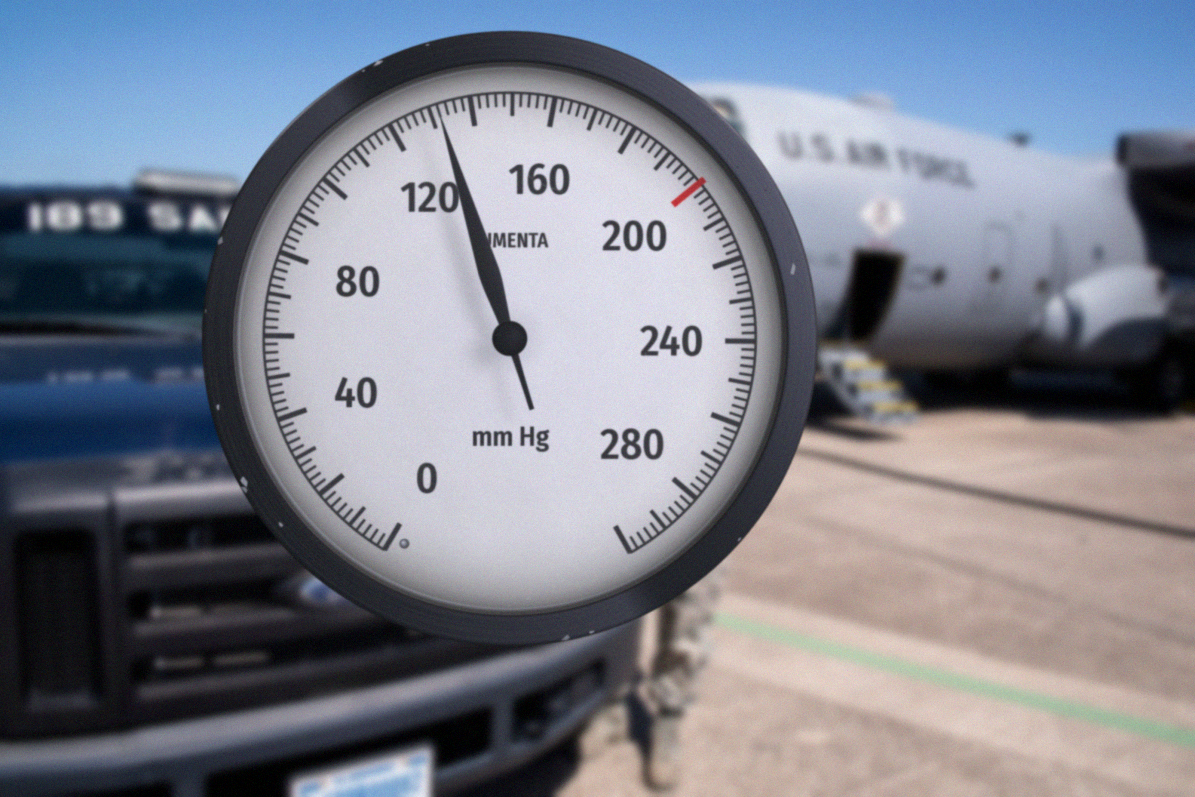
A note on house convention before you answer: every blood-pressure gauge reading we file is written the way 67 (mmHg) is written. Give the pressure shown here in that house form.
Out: 132 (mmHg)
